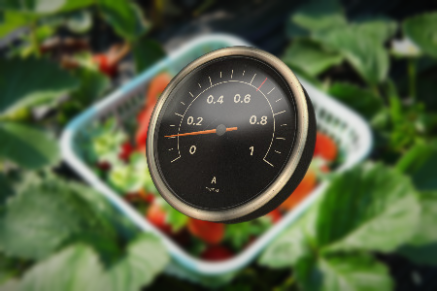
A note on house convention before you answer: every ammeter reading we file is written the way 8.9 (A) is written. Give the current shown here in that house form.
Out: 0.1 (A)
